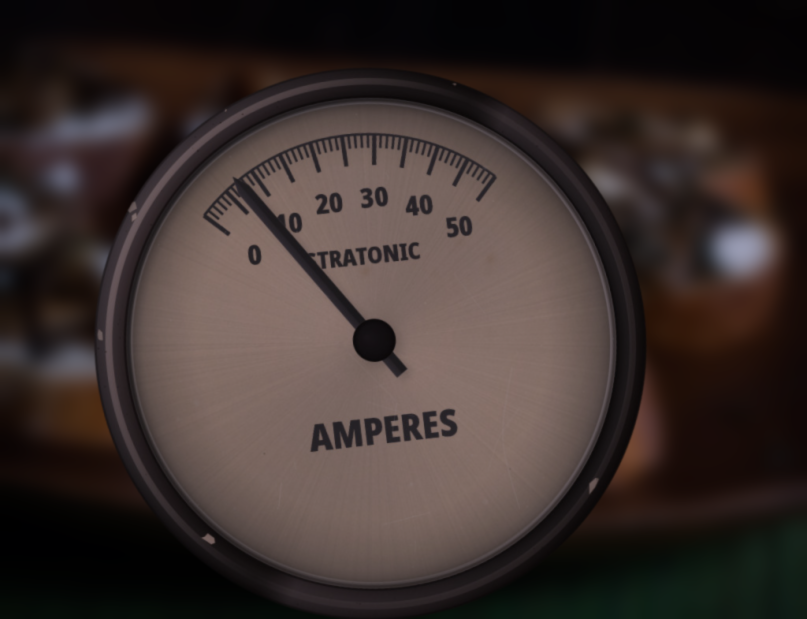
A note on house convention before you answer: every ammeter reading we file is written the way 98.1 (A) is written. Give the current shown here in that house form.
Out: 7 (A)
